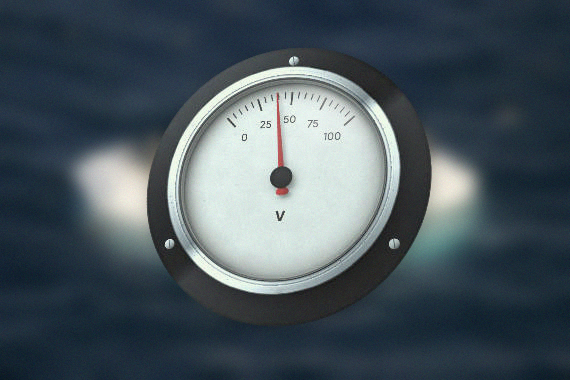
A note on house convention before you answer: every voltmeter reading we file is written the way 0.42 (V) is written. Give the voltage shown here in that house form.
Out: 40 (V)
